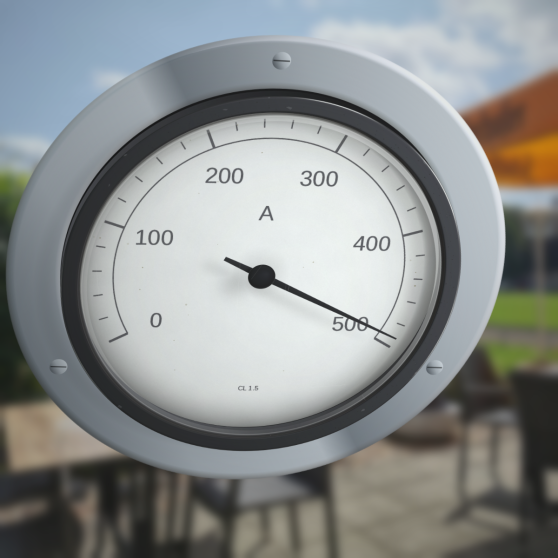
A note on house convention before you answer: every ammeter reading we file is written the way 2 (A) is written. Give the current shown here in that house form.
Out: 490 (A)
